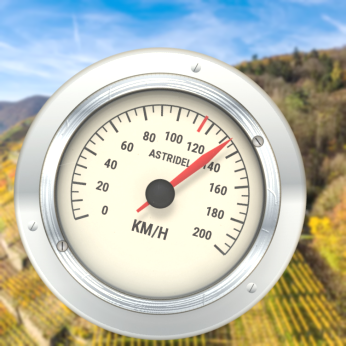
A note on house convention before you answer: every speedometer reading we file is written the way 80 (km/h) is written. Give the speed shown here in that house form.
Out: 132.5 (km/h)
